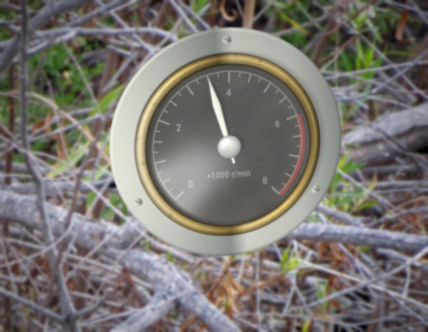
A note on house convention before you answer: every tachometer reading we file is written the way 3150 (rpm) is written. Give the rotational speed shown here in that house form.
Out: 3500 (rpm)
